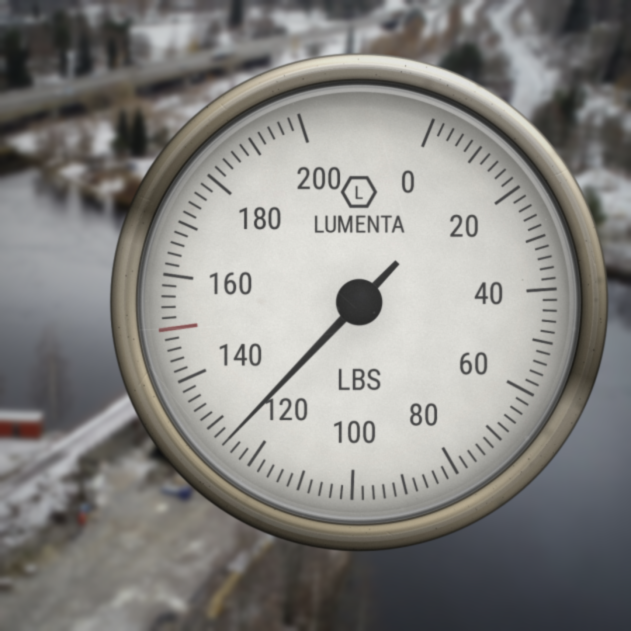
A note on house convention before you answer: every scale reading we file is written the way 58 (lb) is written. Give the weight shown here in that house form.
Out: 126 (lb)
